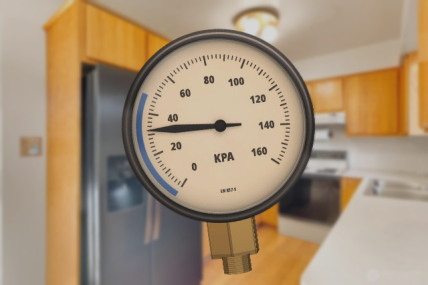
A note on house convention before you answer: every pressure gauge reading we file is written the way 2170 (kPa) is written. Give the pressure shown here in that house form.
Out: 32 (kPa)
